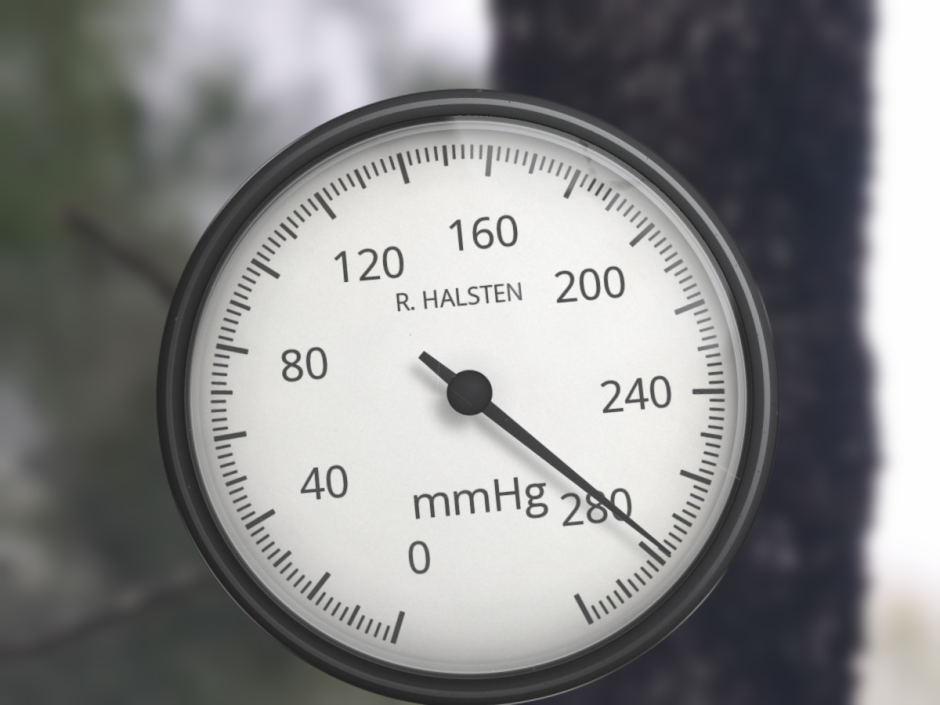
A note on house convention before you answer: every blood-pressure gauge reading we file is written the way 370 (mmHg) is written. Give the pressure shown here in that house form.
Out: 278 (mmHg)
